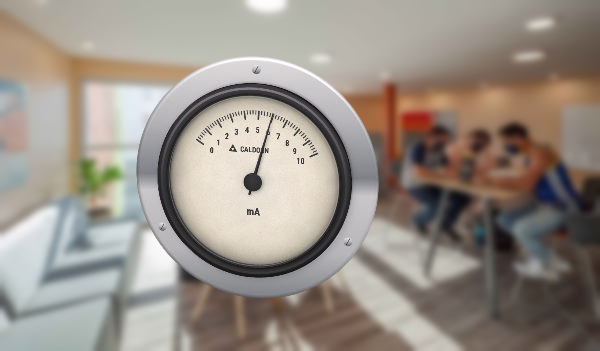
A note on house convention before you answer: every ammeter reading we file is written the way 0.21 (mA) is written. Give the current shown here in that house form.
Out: 6 (mA)
